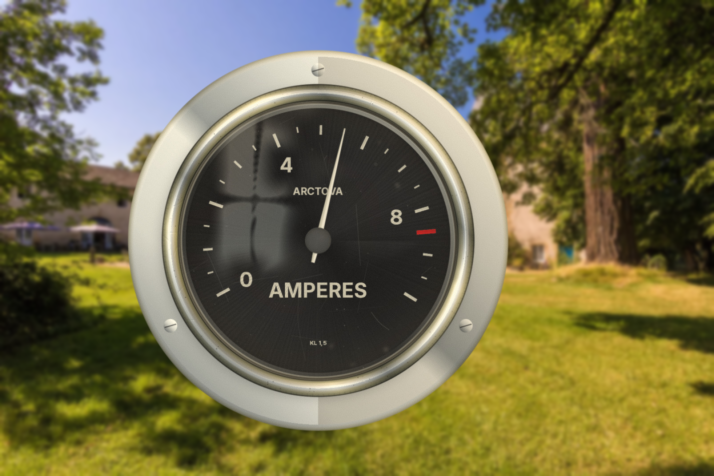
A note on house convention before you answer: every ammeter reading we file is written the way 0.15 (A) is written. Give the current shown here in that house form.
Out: 5.5 (A)
